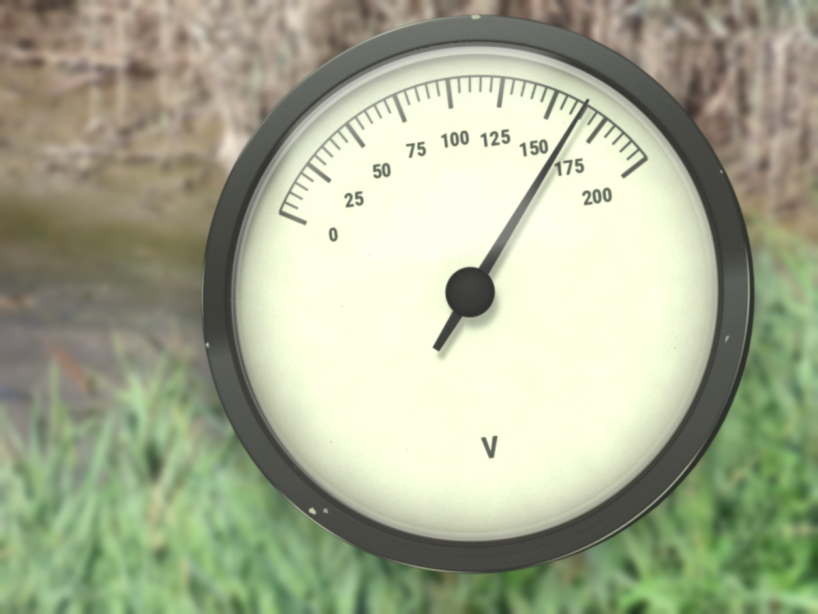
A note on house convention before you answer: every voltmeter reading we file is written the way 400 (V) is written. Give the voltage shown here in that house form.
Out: 165 (V)
